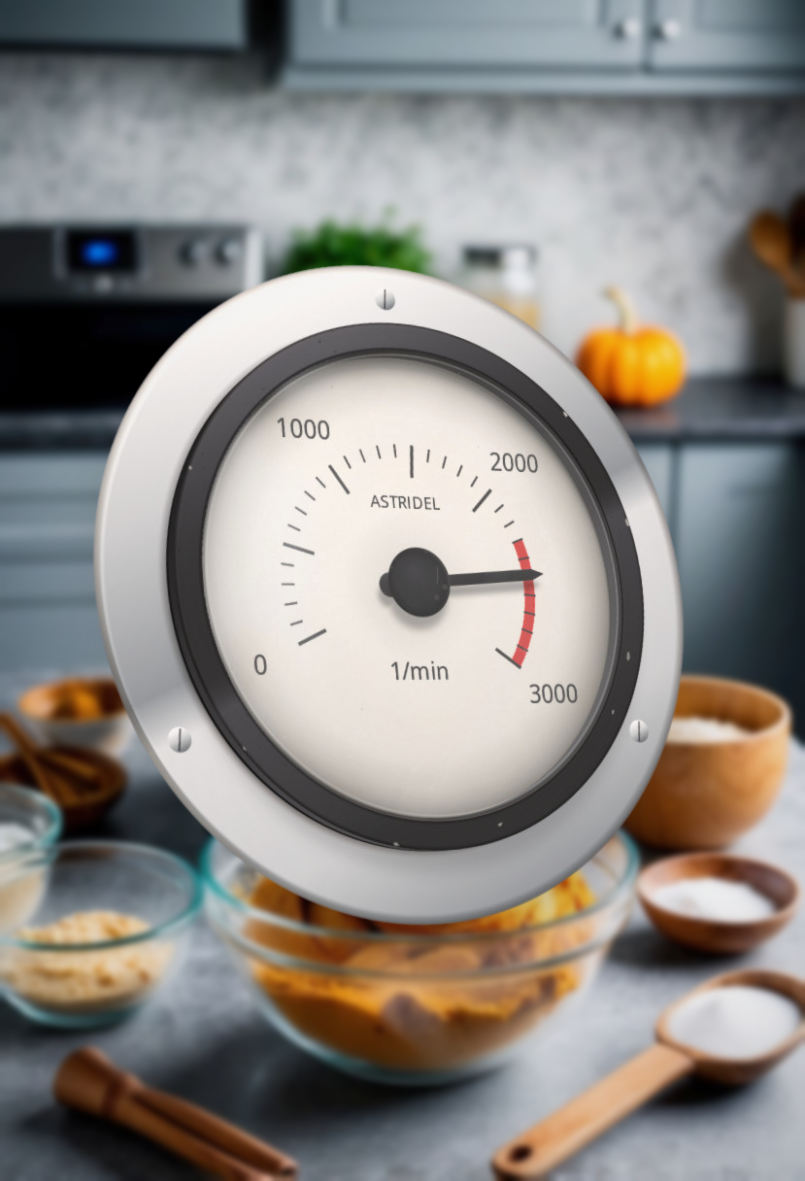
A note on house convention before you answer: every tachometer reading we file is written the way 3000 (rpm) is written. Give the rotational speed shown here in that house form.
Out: 2500 (rpm)
